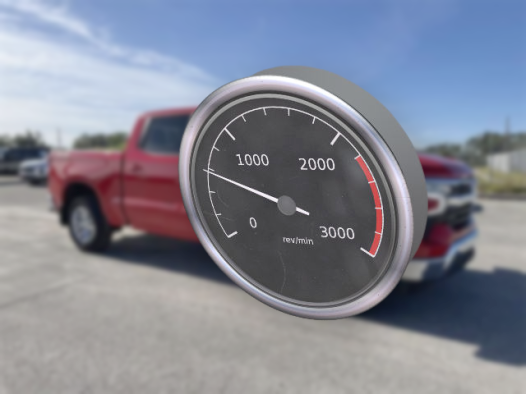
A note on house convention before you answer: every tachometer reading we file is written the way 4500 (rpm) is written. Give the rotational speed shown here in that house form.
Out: 600 (rpm)
